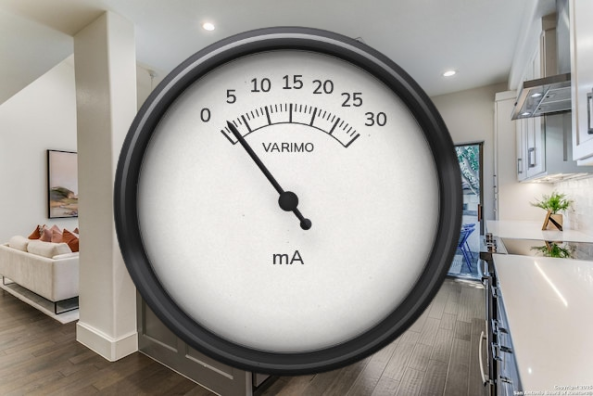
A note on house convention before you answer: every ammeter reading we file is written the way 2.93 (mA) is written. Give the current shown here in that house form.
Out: 2 (mA)
